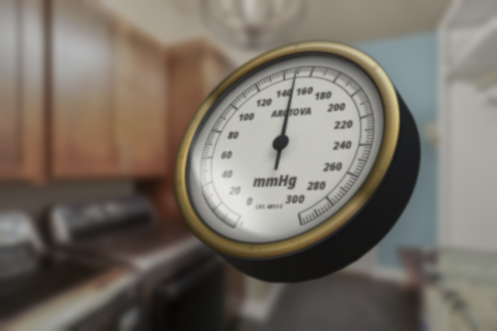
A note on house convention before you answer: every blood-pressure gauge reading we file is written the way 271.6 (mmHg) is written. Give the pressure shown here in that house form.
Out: 150 (mmHg)
